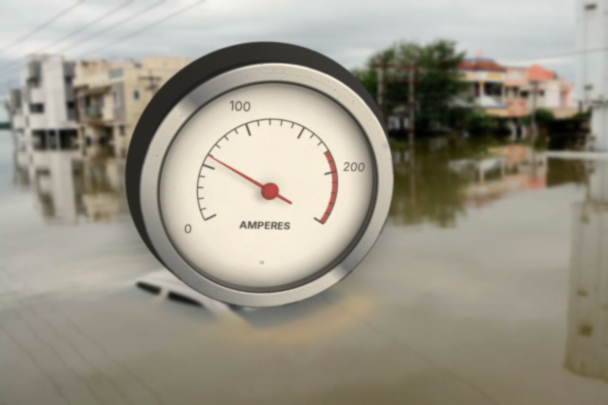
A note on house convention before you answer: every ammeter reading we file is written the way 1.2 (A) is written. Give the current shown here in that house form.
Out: 60 (A)
